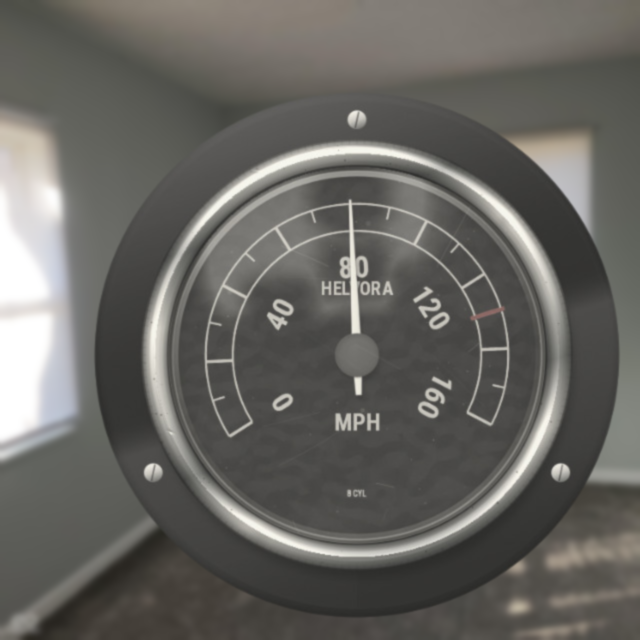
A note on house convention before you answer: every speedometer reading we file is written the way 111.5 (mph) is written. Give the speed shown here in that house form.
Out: 80 (mph)
